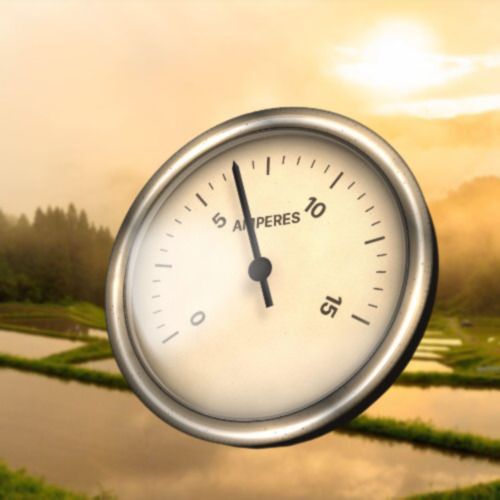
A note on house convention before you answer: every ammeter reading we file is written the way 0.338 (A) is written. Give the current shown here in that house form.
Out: 6.5 (A)
